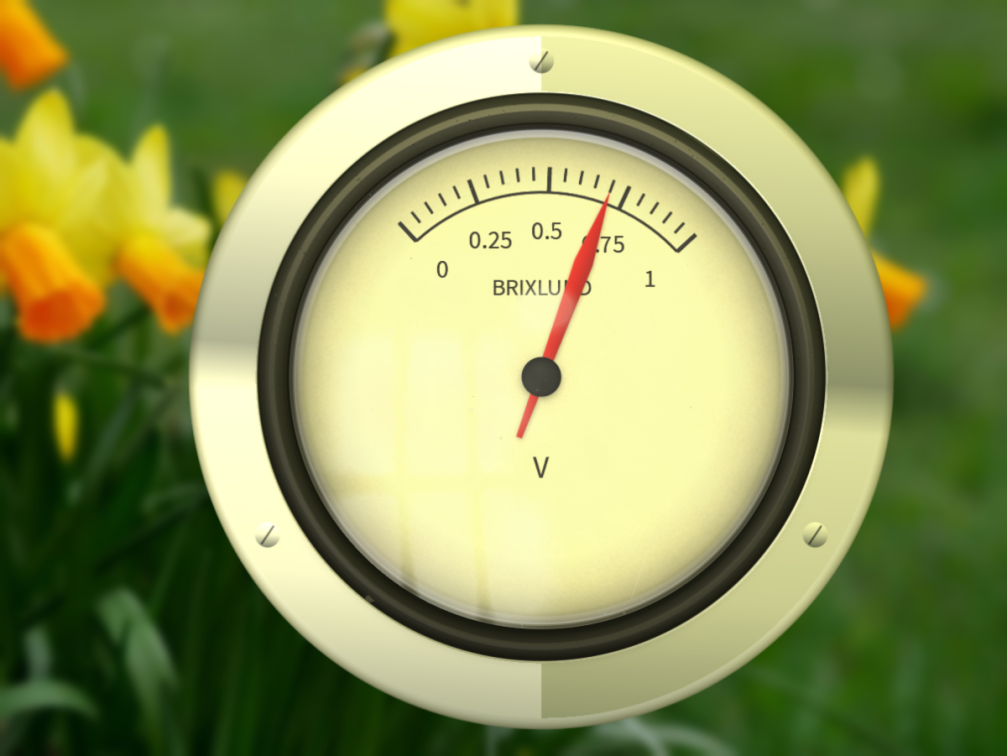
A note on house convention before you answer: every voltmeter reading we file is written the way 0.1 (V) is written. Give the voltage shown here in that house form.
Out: 0.7 (V)
